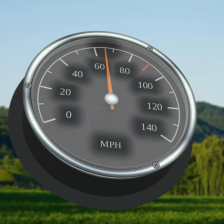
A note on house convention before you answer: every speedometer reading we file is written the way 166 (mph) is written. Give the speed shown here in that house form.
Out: 65 (mph)
